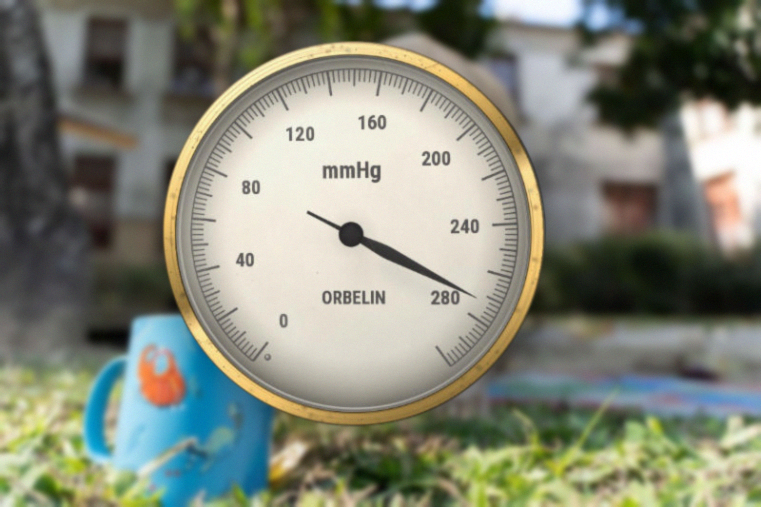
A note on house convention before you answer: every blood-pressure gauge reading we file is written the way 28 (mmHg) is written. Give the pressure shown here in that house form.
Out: 272 (mmHg)
